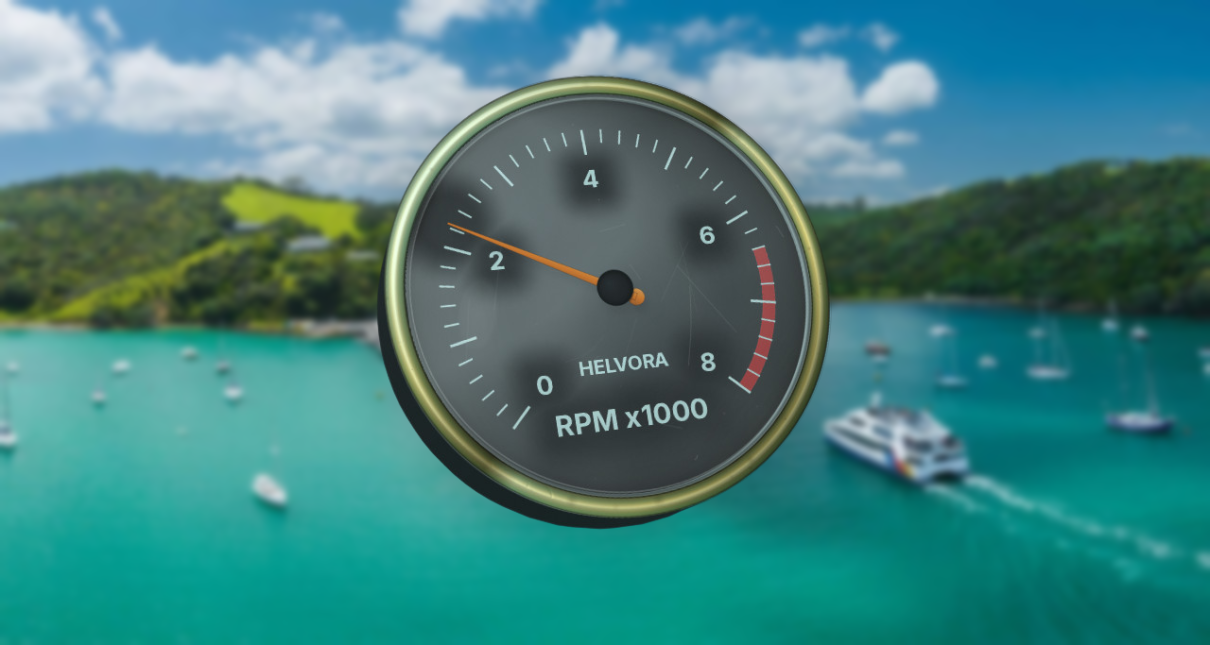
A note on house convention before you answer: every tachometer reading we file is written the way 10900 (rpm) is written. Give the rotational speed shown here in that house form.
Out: 2200 (rpm)
